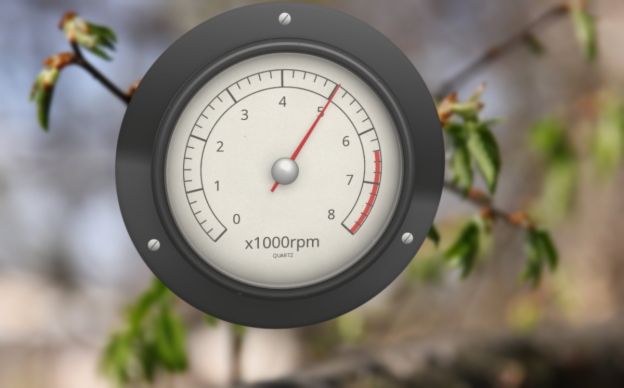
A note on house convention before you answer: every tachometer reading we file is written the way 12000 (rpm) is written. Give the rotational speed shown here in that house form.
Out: 5000 (rpm)
